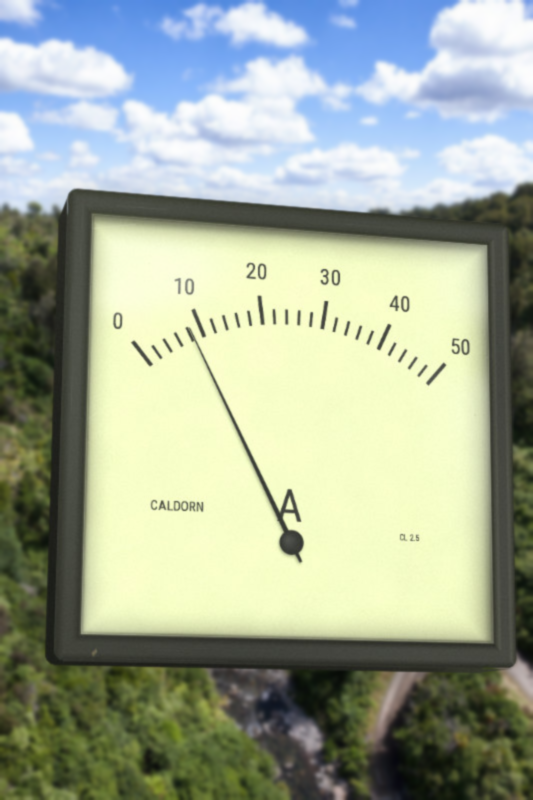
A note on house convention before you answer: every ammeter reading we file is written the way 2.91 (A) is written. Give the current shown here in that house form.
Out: 8 (A)
